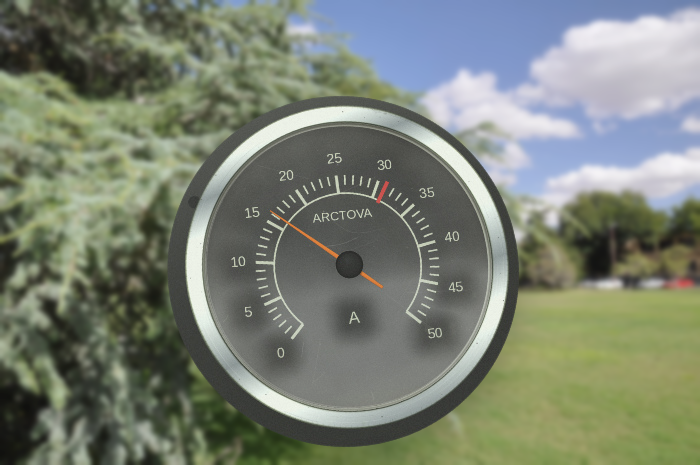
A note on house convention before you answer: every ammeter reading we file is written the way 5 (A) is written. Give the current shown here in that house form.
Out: 16 (A)
